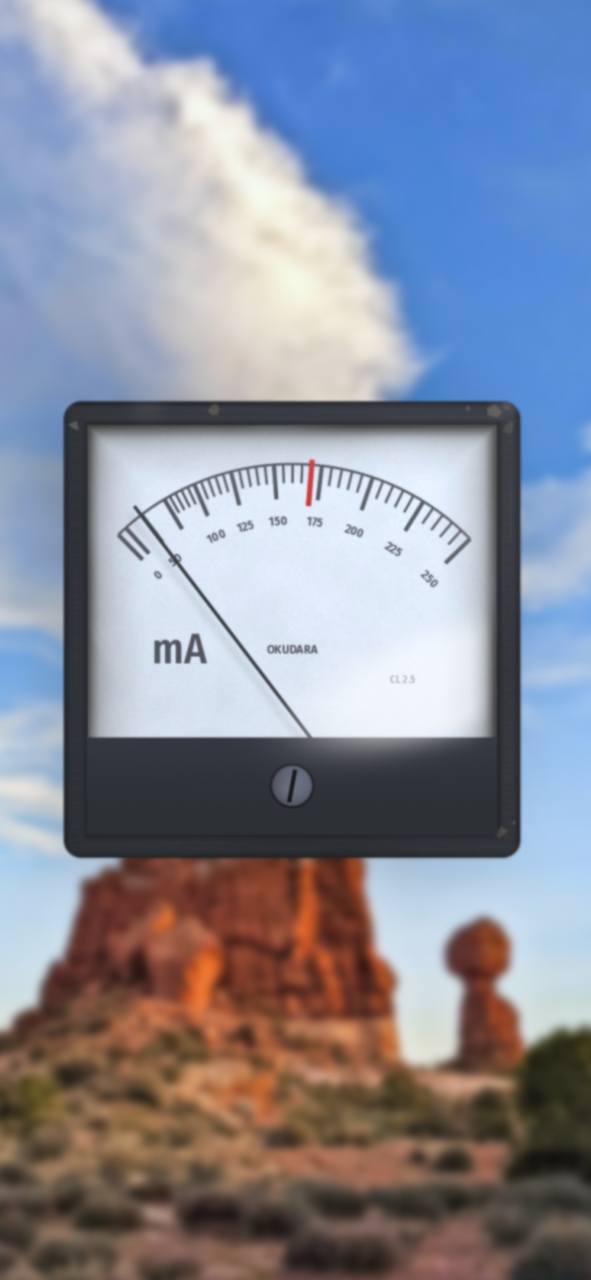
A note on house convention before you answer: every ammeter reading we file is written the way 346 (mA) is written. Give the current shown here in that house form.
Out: 50 (mA)
